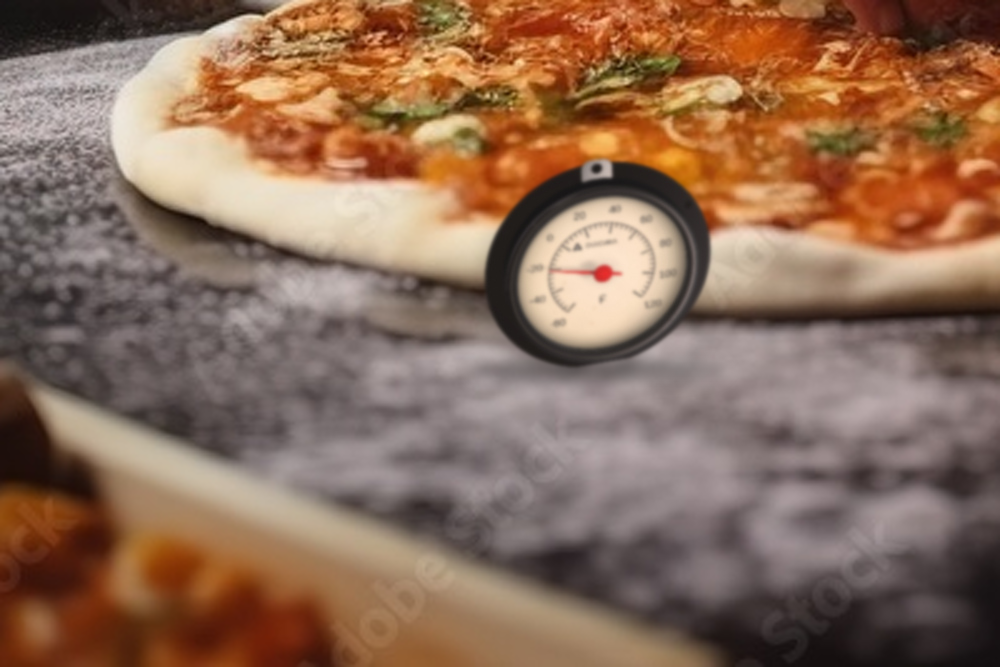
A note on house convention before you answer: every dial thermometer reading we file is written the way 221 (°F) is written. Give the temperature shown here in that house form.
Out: -20 (°F)
